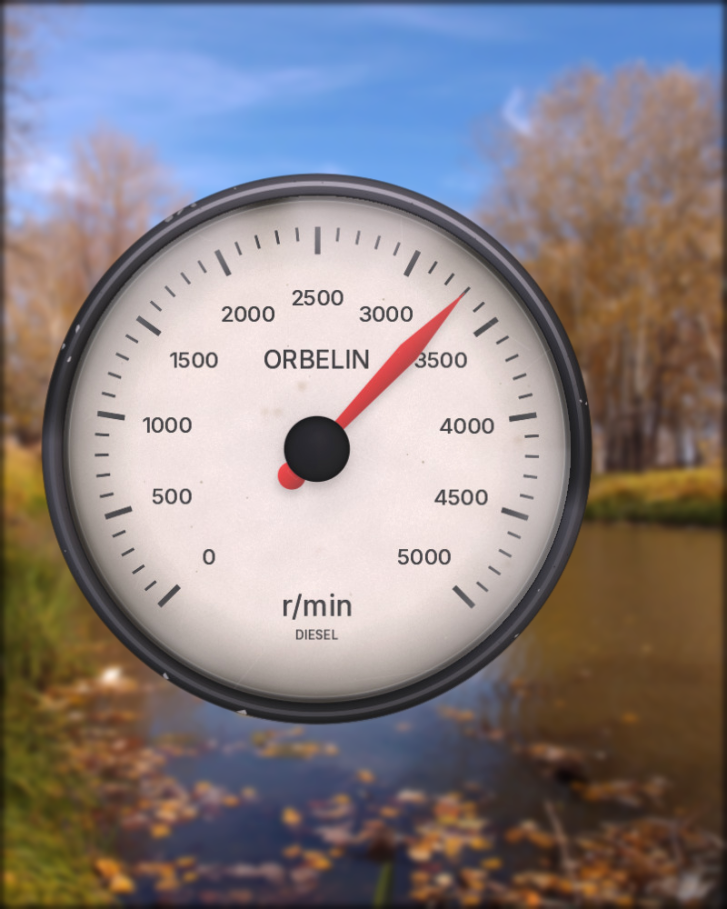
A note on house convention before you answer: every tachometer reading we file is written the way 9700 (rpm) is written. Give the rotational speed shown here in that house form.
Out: 3300 (rpm)
